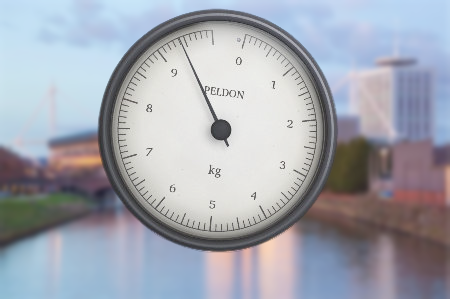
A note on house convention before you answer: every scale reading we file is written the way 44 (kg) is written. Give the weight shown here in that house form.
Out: 9.4 (kg)
